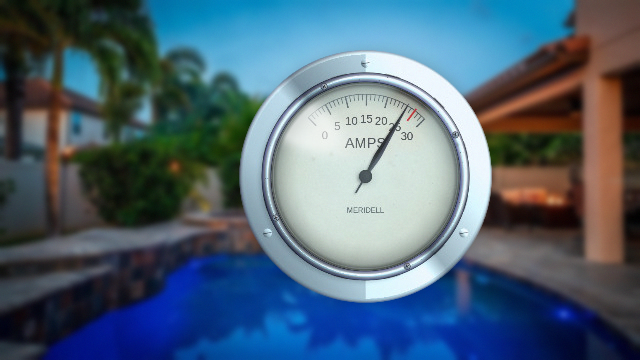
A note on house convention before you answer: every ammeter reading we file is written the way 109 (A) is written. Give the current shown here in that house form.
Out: 25 (A)
